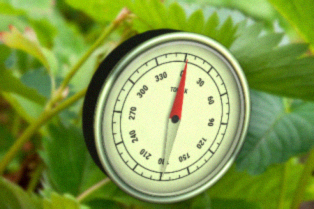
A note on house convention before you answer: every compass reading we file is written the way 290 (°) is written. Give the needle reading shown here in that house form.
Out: 0 (°)
